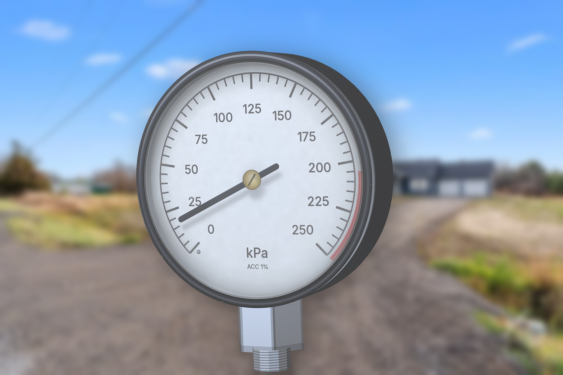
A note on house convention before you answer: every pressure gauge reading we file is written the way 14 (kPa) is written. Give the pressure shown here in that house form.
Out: 17.5 (kPa)
